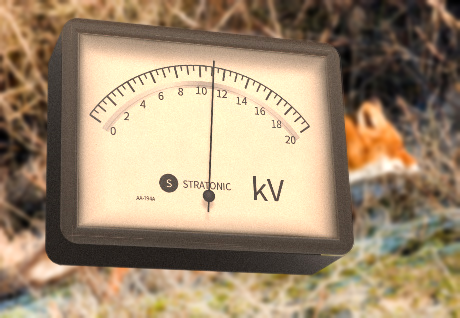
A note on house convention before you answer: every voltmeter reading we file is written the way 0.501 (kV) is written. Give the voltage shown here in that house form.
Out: 11 (kV)
